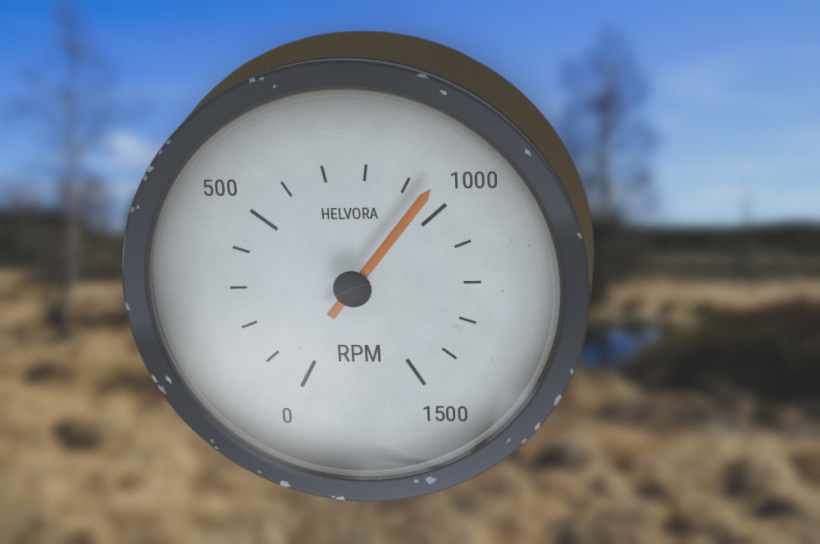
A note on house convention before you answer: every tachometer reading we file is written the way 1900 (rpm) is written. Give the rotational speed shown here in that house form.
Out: 950 (rpm)
